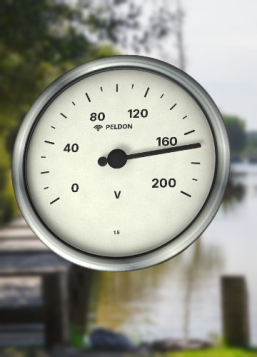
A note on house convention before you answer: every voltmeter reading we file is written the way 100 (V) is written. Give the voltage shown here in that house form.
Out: 170 (V)
